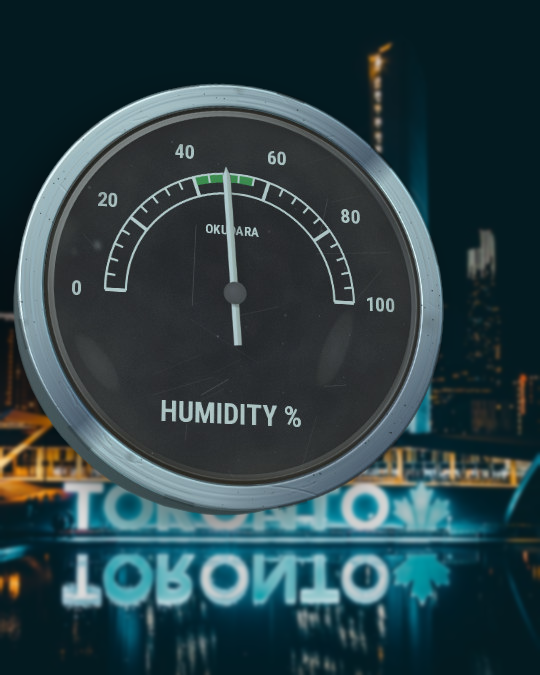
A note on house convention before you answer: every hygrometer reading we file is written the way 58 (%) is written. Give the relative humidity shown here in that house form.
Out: 48 (%)
